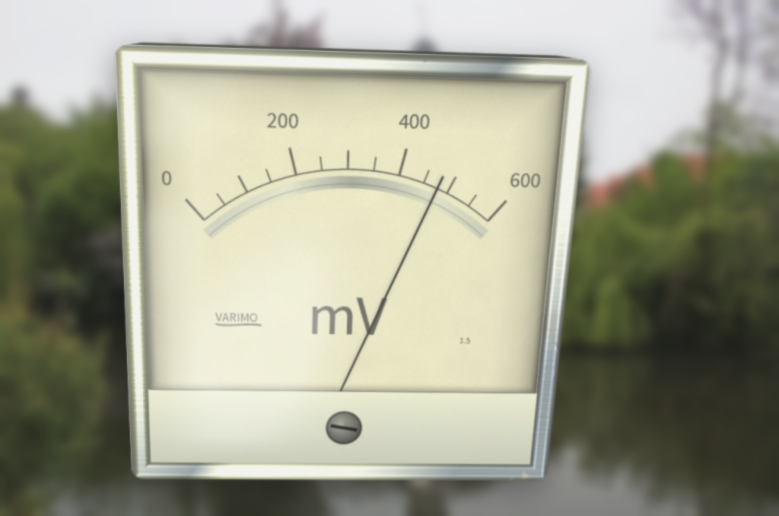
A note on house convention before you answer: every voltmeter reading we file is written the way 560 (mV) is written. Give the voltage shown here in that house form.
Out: 475 (mV)
